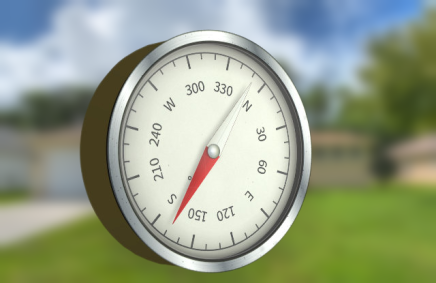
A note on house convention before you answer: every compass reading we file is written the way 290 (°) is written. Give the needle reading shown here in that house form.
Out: 170 (°)
